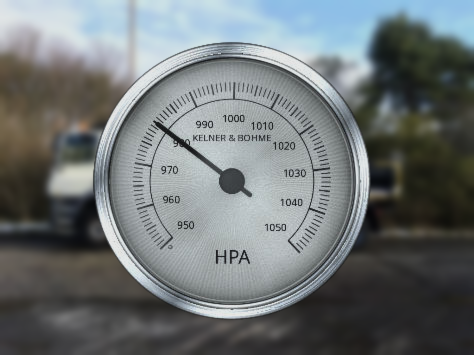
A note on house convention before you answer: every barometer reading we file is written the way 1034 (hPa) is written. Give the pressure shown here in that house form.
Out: 980 (hPa)
